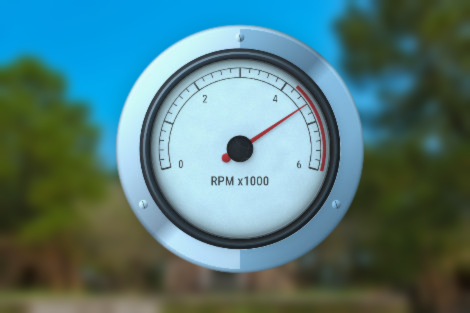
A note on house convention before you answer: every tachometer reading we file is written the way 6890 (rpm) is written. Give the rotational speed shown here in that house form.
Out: 4600 (rpm)
